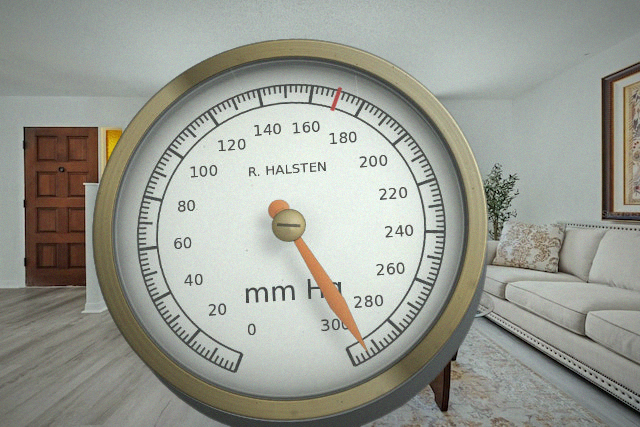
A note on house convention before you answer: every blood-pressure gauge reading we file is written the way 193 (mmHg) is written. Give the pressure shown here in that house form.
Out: 294 (mmHg)
